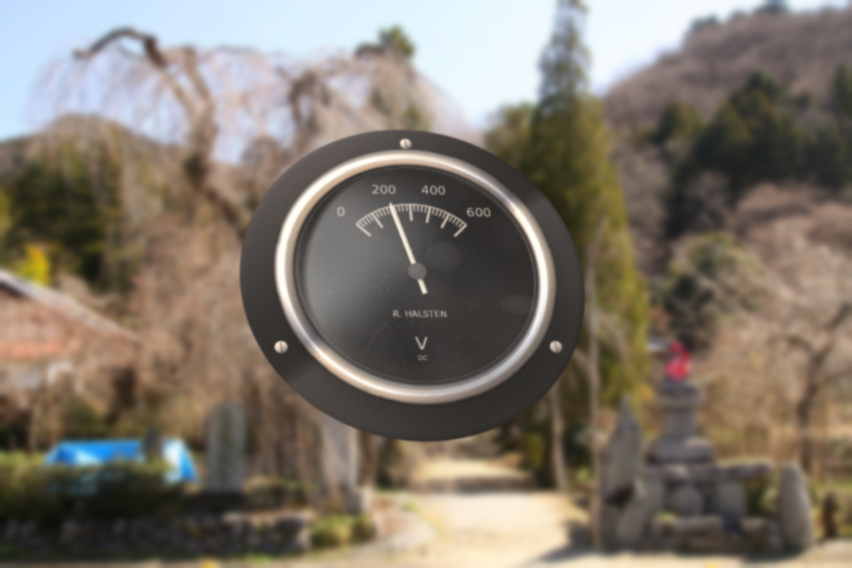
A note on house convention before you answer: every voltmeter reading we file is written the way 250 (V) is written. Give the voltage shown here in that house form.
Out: 200 (V)
